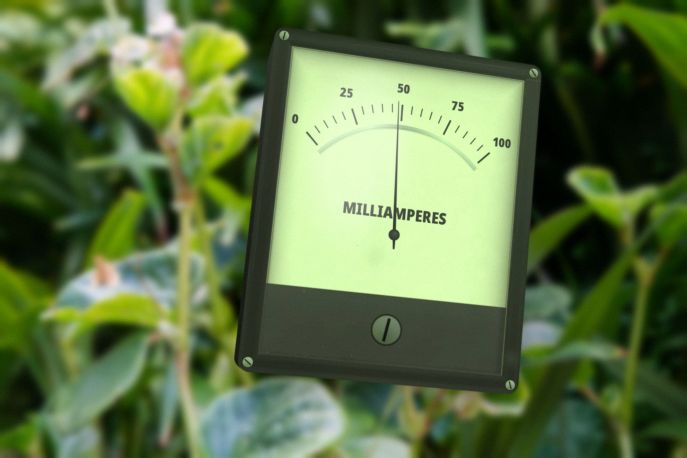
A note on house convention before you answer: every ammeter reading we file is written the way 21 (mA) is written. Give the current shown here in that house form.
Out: 47.5 (mA)
